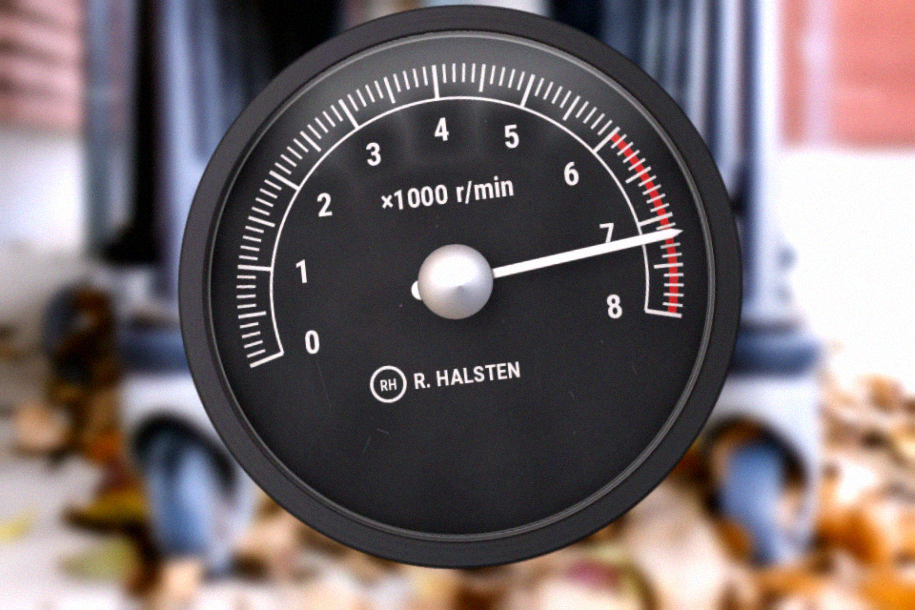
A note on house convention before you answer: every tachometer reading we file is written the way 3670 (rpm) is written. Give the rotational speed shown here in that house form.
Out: 7200 (rpm)
